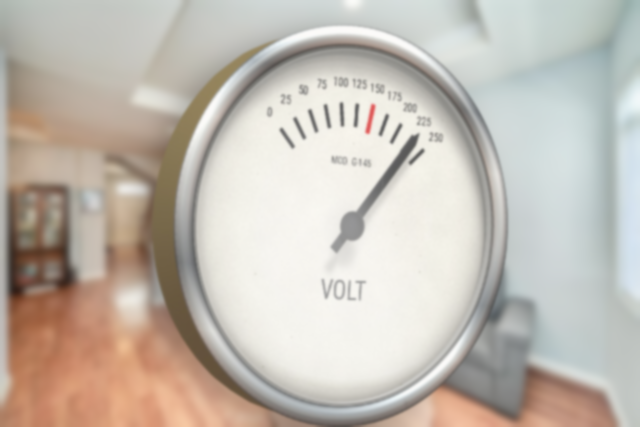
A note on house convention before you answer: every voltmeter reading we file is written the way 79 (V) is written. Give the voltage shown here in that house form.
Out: 225 (V)
